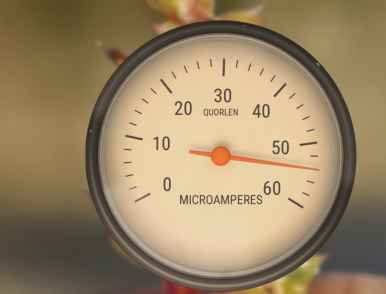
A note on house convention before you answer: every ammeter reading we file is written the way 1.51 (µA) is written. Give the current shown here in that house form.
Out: 54 (µA)
